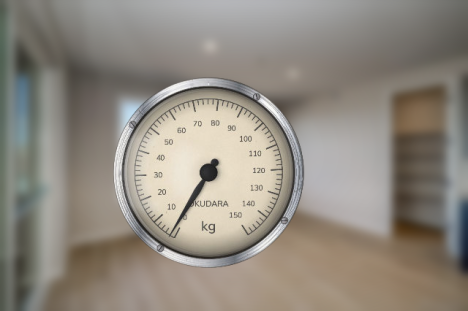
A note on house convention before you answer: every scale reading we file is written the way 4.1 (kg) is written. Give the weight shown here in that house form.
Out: 2 (kg)
